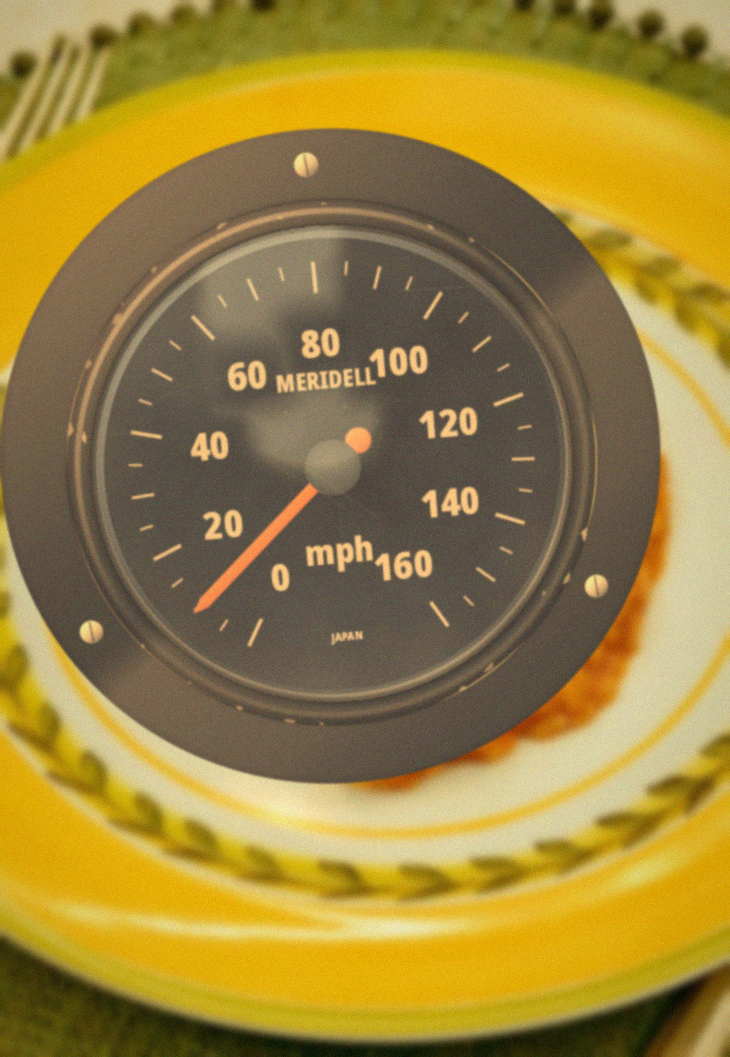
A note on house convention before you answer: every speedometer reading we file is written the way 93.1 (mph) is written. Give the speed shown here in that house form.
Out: 10 (mph)
